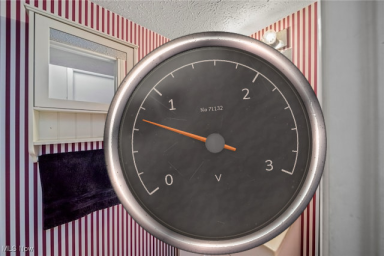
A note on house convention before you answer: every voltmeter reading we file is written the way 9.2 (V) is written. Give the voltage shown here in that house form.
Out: 0.7 (V)
